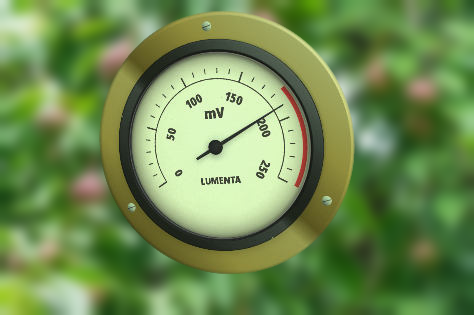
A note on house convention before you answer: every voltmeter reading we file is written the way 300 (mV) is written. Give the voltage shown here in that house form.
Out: 190 (mV)
